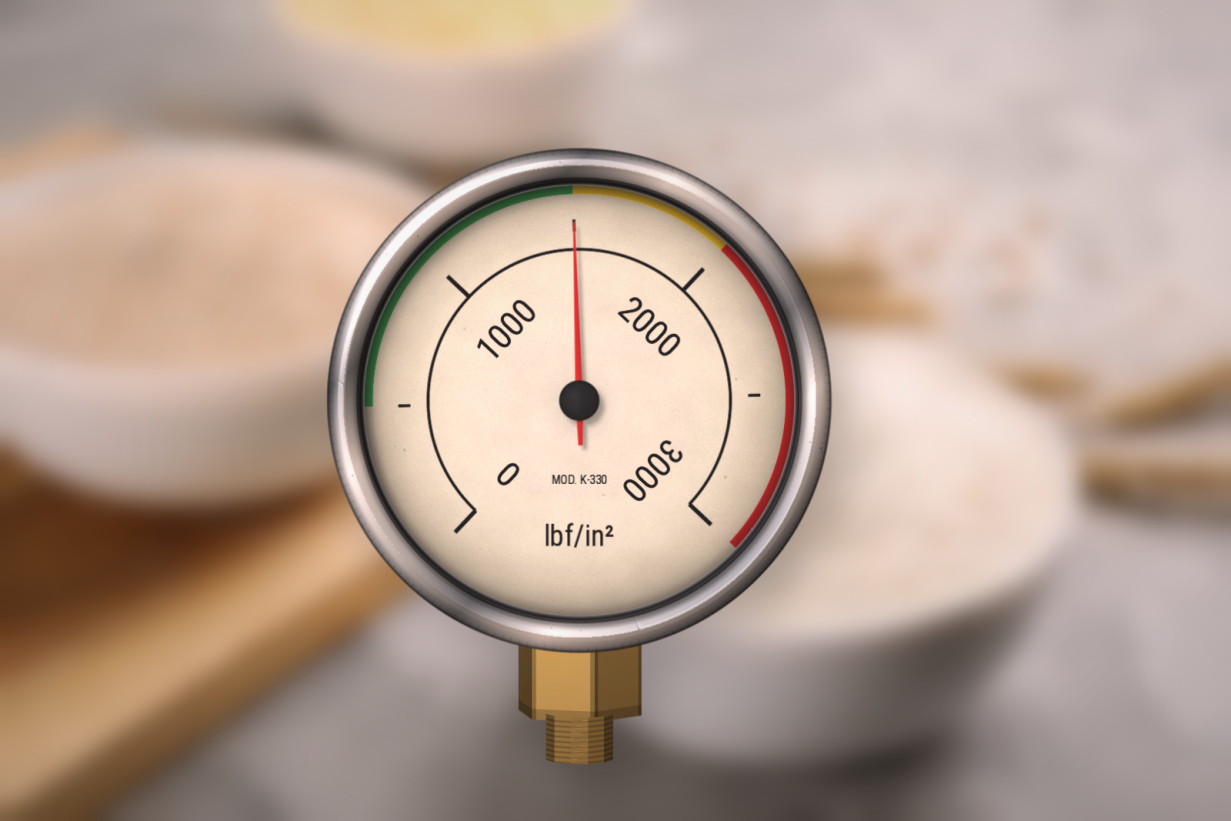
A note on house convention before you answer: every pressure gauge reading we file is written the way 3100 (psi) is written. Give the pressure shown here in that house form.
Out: 1500 (psi)
